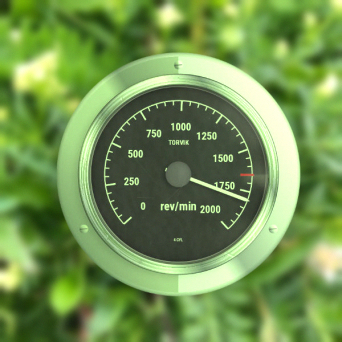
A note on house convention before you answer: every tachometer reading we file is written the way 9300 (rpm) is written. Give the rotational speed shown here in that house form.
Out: 1800 (rpm)
